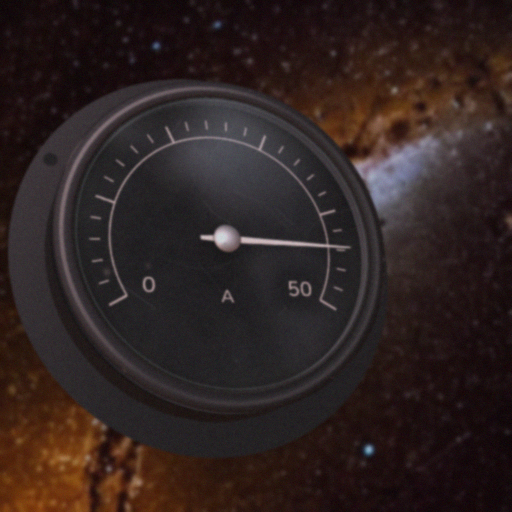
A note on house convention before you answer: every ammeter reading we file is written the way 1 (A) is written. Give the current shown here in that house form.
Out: 44 (A)
